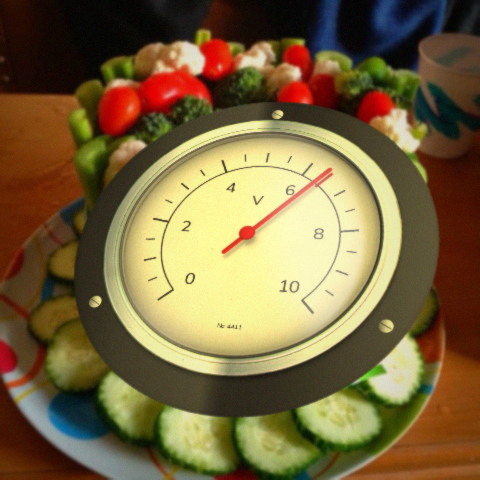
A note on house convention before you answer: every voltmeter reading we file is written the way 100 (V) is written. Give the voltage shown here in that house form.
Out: 6.5 (V)
